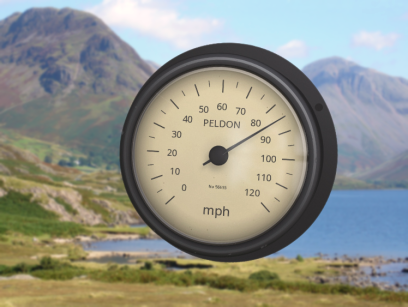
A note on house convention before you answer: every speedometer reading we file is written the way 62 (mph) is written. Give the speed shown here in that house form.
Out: 85 (mph)
